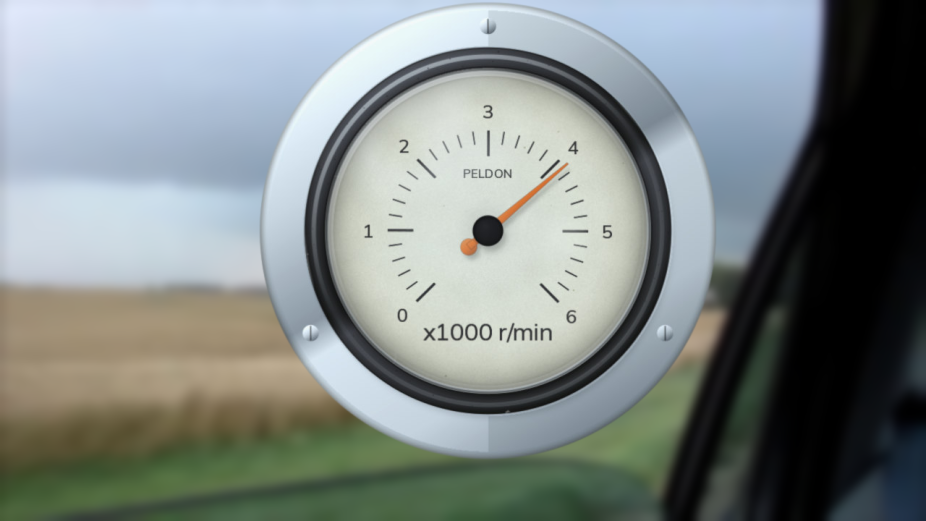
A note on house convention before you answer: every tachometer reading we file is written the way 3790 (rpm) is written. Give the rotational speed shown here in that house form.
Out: 4100 (rpm)
